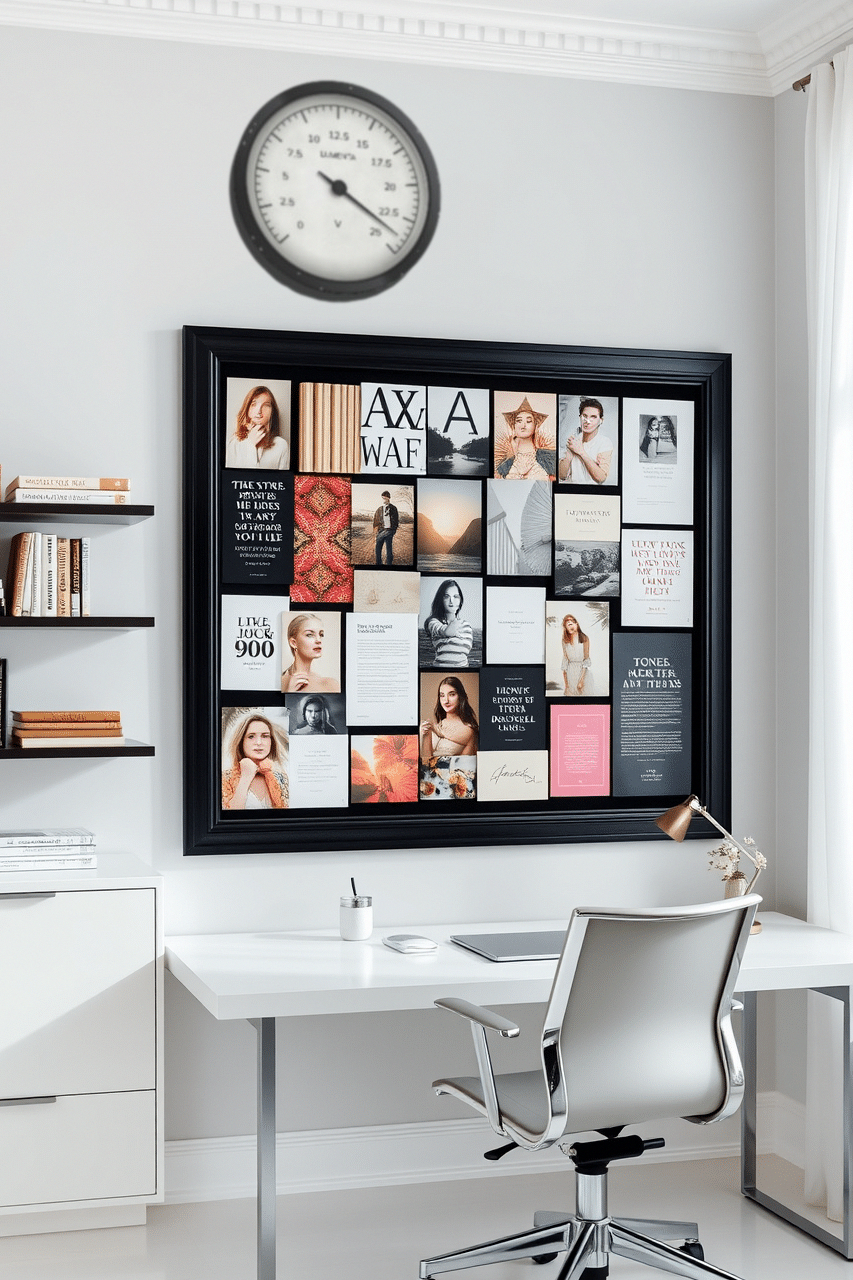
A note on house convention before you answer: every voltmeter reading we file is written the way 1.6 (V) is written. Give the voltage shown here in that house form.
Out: 24 (V)
